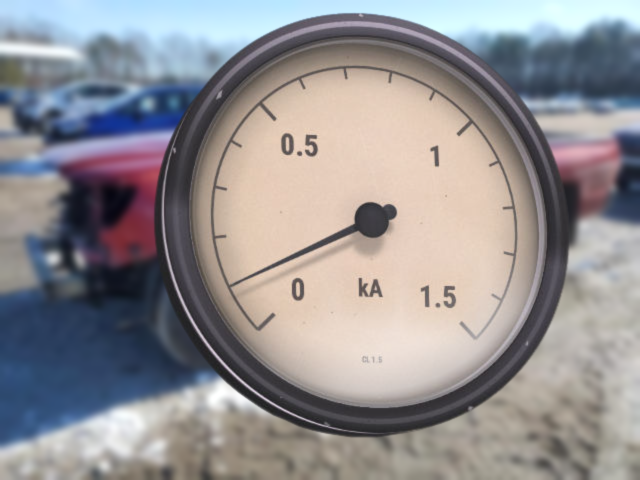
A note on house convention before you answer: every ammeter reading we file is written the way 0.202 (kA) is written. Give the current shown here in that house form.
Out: 0.1 (kA)
